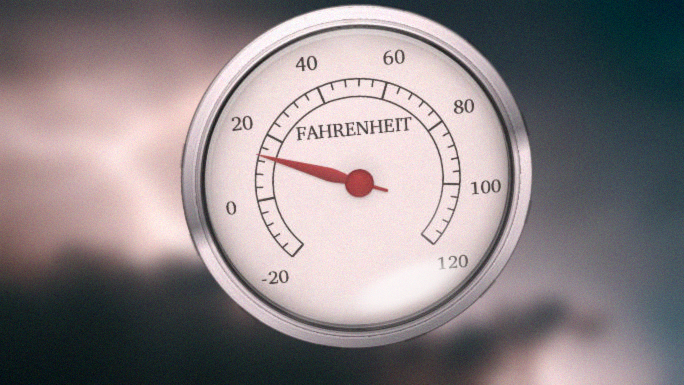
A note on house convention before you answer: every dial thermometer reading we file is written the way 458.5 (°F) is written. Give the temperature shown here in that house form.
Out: 14 (°F)
